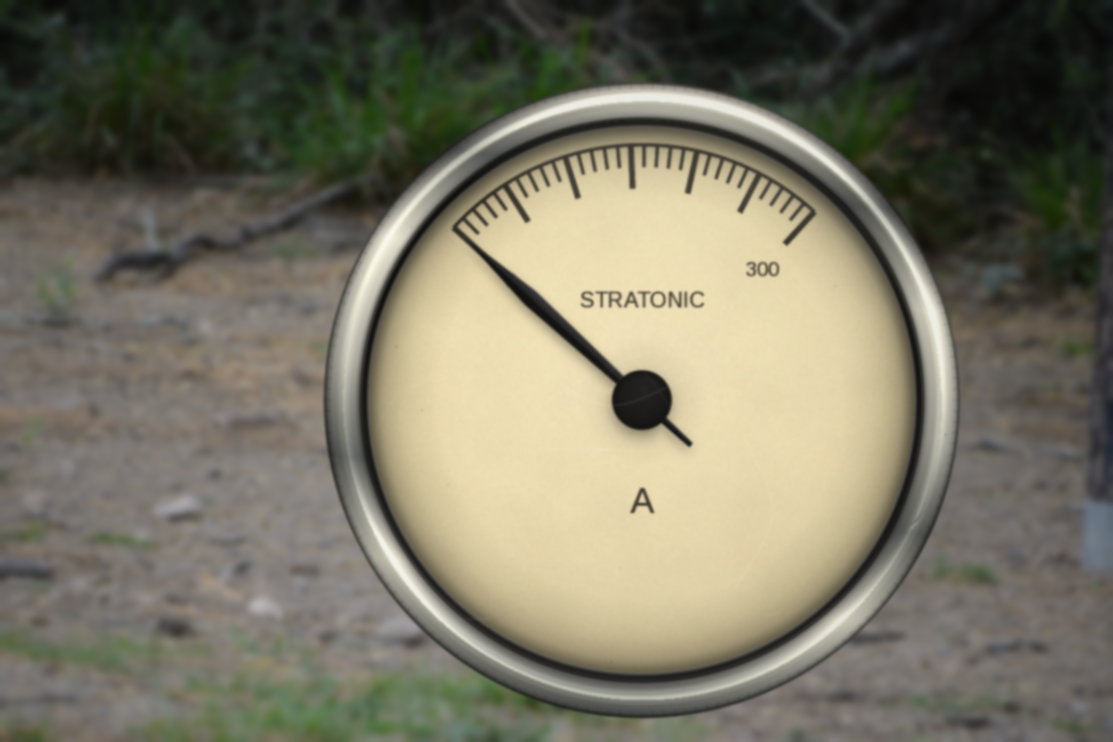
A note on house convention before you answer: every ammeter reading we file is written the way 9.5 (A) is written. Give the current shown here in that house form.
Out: 0 (A)
